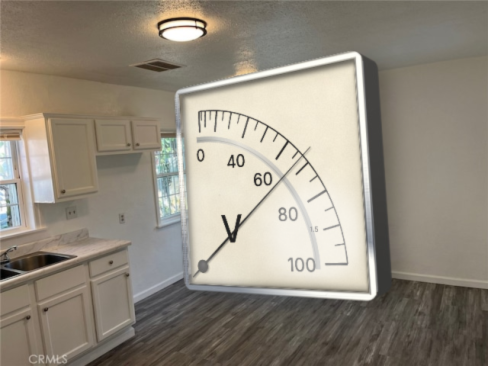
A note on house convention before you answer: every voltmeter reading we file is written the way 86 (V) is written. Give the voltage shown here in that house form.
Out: 67.5 (V)
